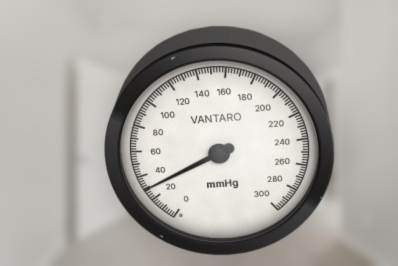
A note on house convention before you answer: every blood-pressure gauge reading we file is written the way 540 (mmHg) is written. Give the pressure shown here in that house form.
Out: 30 (mmHg)
